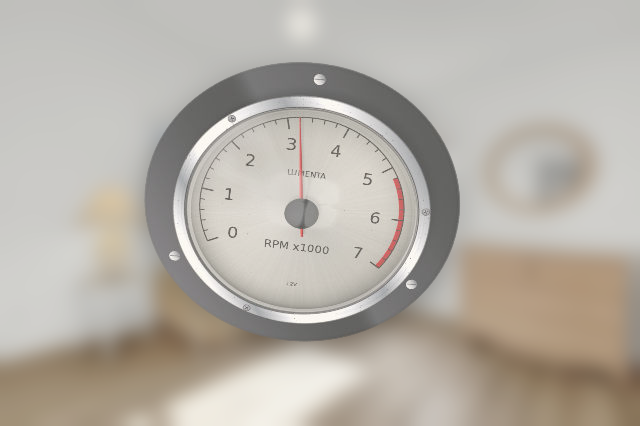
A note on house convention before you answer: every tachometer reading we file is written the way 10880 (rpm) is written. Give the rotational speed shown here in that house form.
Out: 3200 (rpm)
